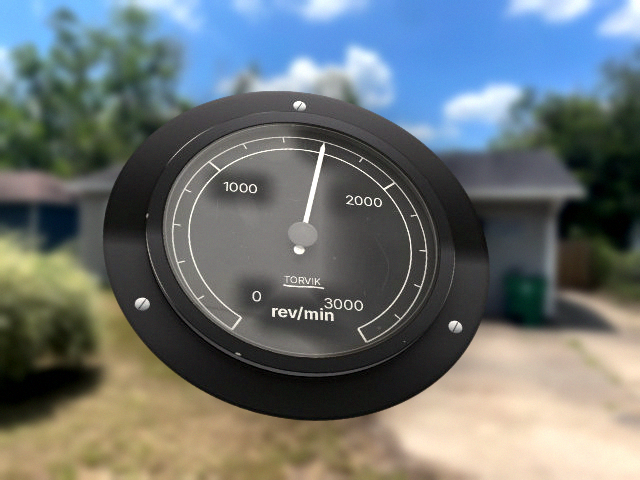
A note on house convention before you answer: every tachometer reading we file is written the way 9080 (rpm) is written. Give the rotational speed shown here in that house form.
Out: 1600 (rpm)
